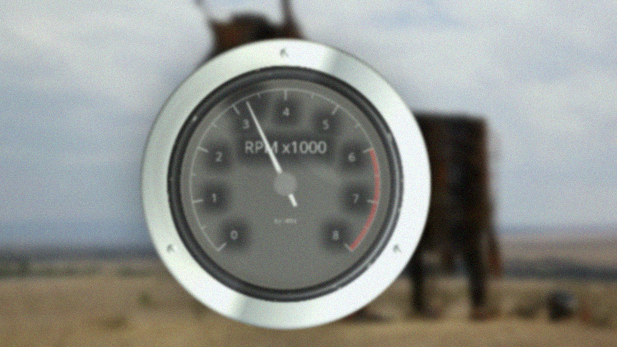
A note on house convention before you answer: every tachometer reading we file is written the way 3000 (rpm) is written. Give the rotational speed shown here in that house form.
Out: 3250 (rpm)
